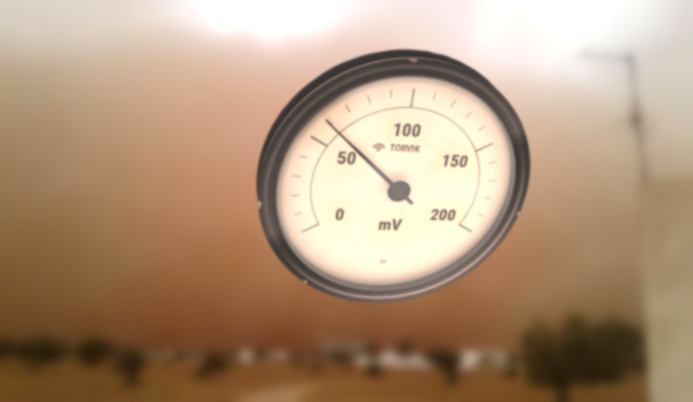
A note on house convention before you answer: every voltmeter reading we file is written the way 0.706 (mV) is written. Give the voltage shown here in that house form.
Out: 60 (mV)
